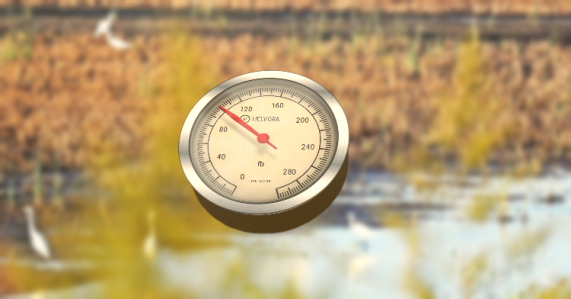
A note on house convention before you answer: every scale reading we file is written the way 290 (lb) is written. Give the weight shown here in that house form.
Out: 100 (lb)
